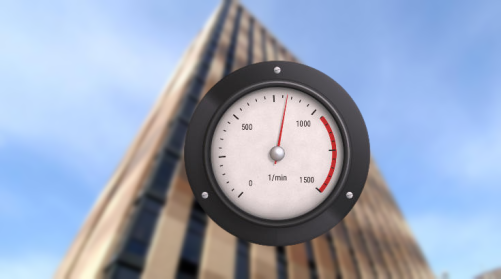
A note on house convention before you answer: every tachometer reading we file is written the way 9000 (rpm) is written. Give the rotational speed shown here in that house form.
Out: 825 (rpm)
